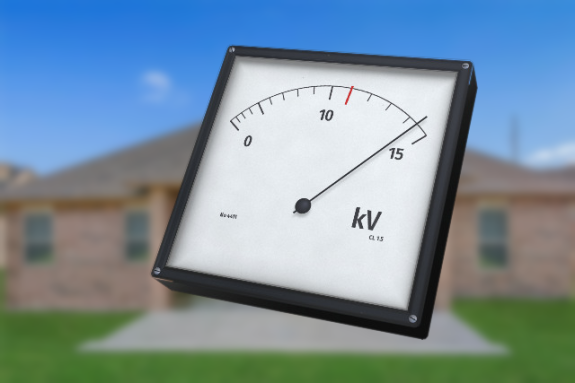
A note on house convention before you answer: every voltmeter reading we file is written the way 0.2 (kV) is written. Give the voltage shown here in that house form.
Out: 14.5 (kV)
